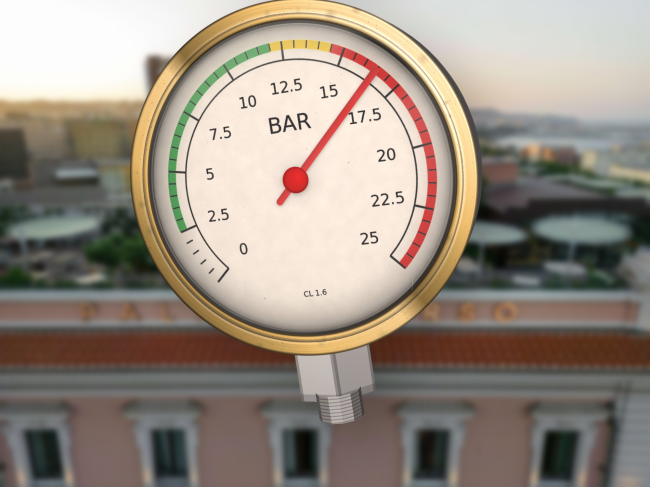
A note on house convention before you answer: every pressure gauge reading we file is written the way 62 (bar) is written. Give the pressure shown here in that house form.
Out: 16.5 (bar)
